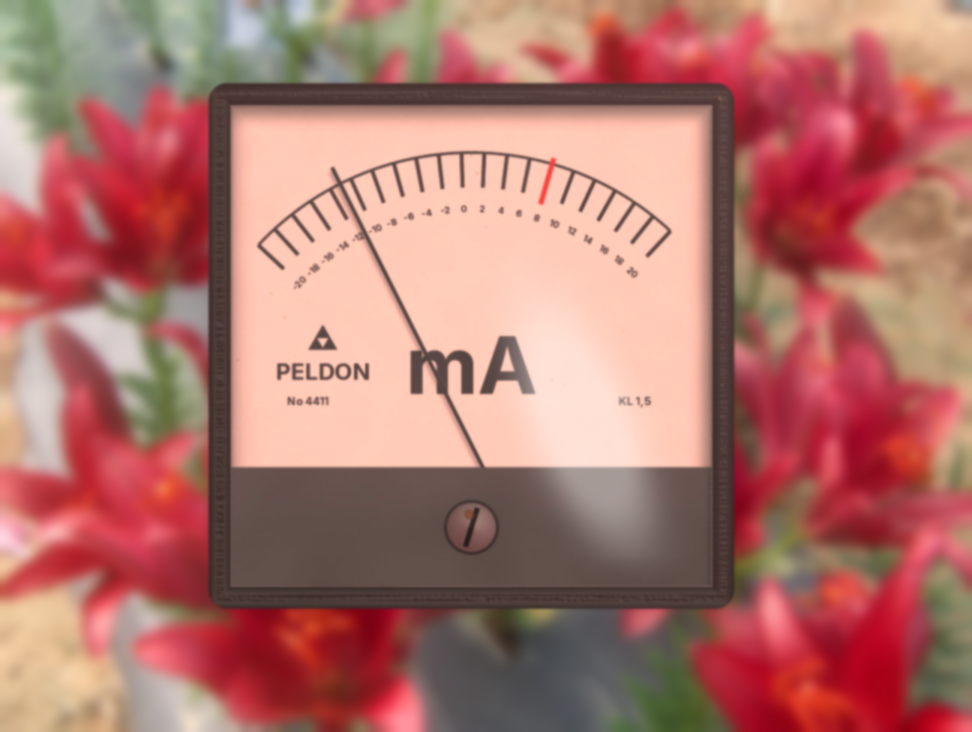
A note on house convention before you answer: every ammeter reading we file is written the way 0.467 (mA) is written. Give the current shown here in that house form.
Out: -11 (mA)
